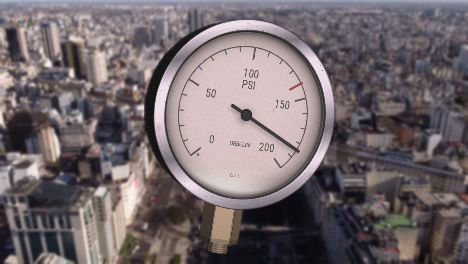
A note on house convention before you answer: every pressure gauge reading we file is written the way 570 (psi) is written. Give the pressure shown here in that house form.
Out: 185 (psi)
